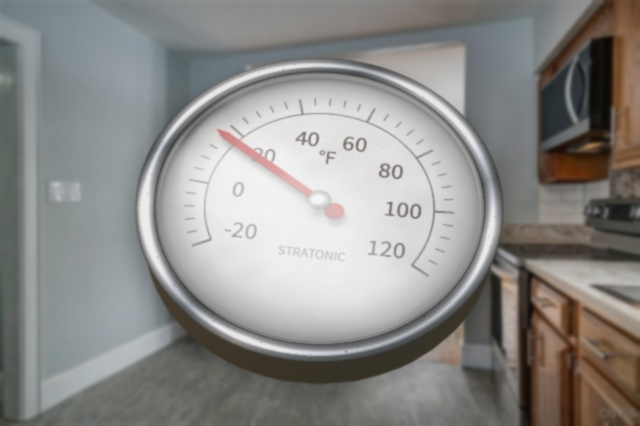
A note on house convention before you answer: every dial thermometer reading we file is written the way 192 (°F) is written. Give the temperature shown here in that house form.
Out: 16 (°F)
